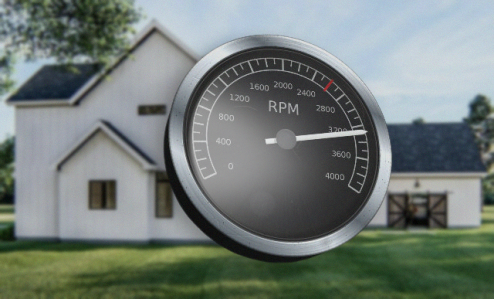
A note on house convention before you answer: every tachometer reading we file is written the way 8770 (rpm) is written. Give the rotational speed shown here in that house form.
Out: 3300 (rpm)
